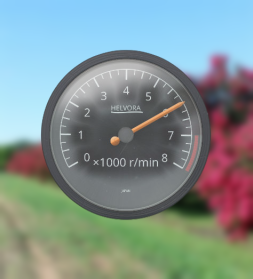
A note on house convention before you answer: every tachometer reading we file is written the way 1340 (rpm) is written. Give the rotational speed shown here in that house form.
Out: 6000 (rpm)
